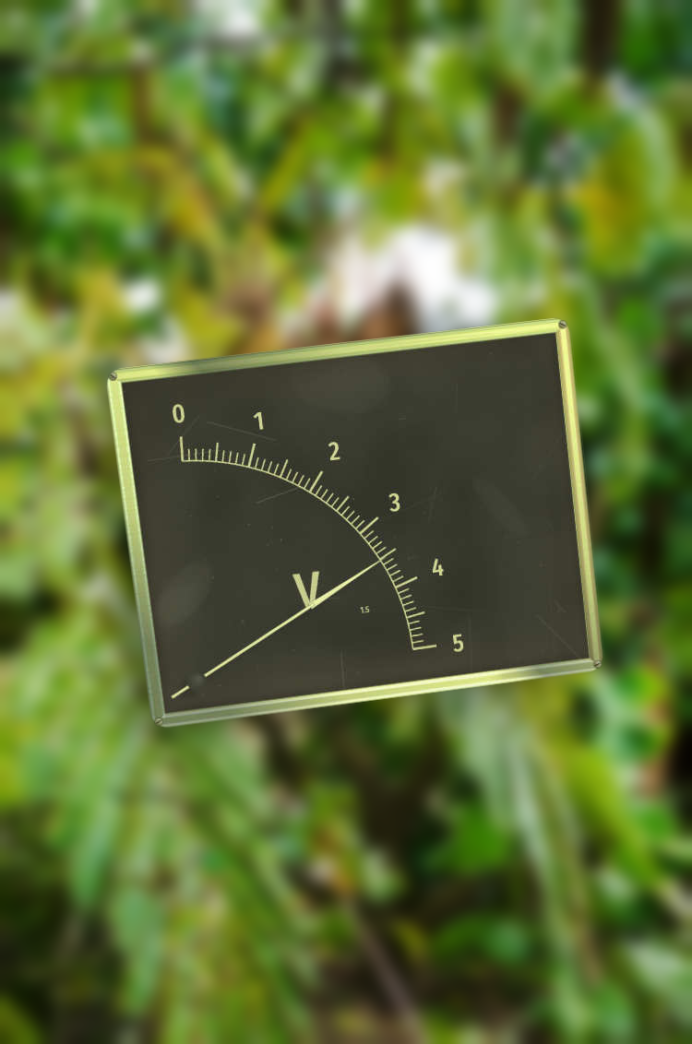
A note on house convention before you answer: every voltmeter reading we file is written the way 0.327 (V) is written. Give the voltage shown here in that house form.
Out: 3.5 (V)
